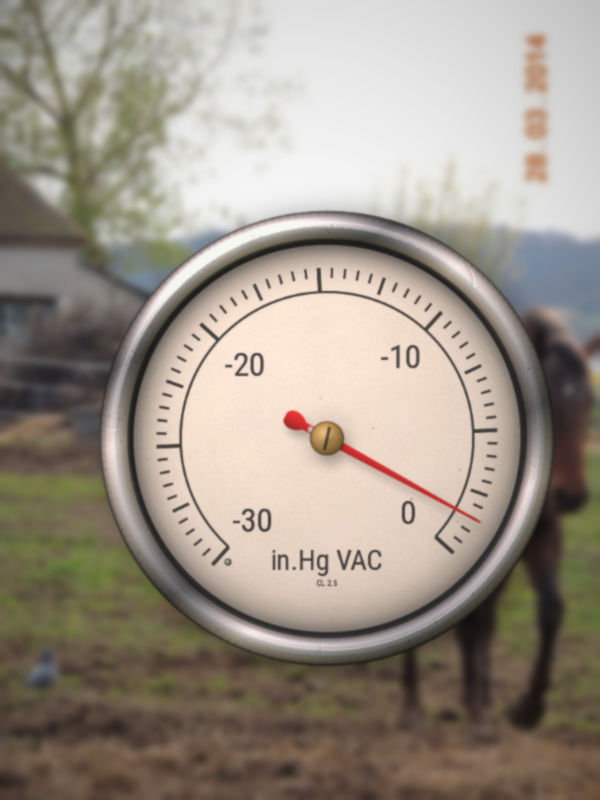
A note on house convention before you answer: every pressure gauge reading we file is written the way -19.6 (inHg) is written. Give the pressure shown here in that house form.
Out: -1.5 (inHg)
